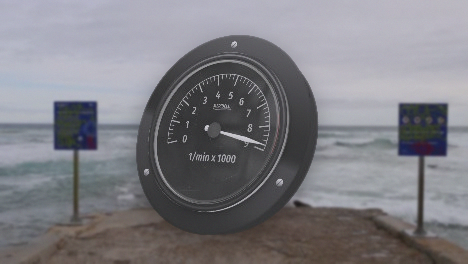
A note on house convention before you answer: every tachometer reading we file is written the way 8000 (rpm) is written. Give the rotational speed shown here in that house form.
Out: 8800 (rpm)
